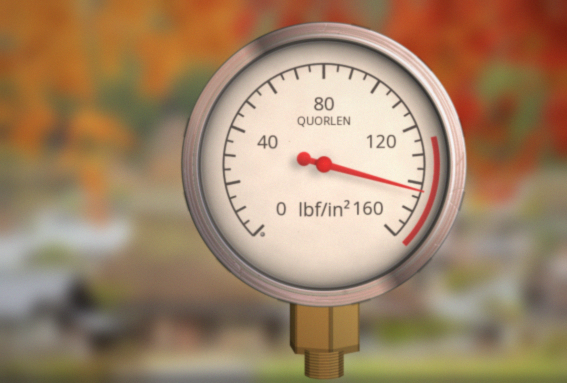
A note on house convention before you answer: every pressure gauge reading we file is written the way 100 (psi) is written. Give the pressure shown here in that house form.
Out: 142.5 (psi)
